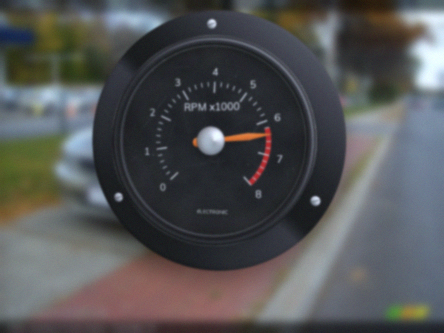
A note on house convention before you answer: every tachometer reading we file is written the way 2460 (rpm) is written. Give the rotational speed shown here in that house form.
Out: 6400 (rpm)
